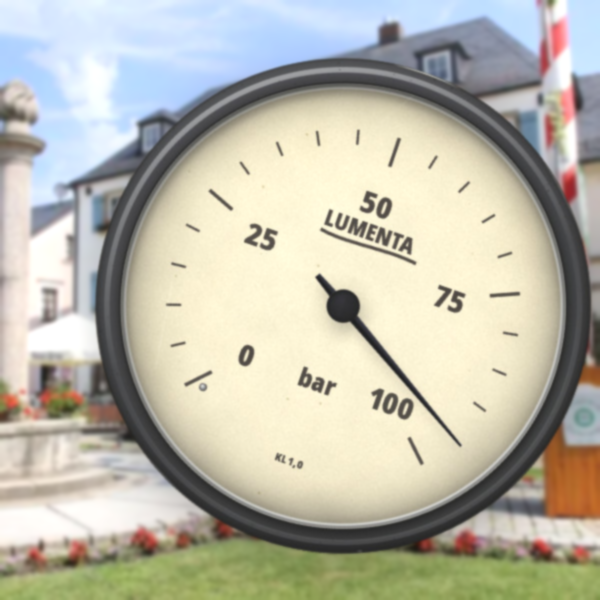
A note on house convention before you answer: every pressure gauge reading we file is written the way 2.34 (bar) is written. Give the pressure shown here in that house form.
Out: 95 (bar)
